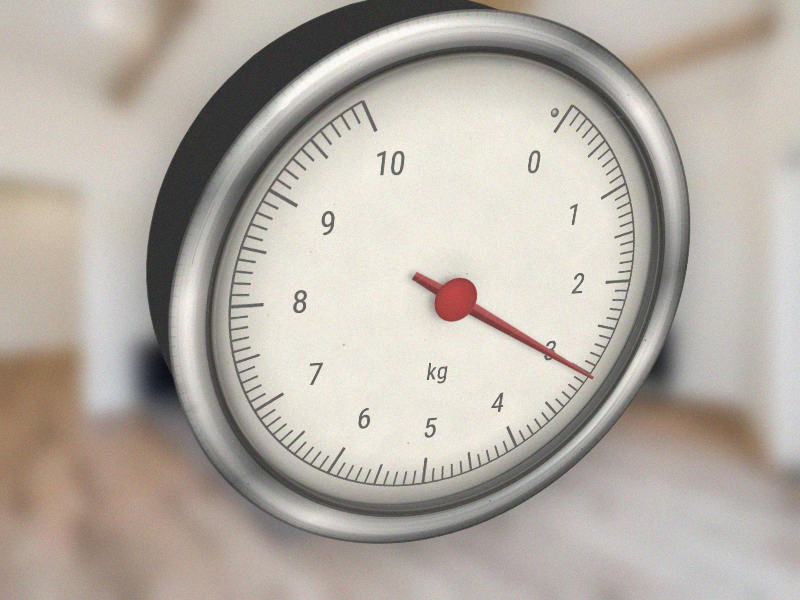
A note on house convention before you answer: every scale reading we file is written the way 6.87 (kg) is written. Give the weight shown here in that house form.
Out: 3 (kg)
